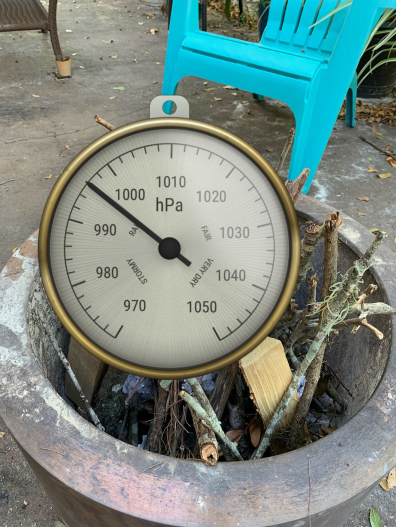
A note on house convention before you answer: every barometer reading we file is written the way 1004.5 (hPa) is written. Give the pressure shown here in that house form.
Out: 996 (hPa)
